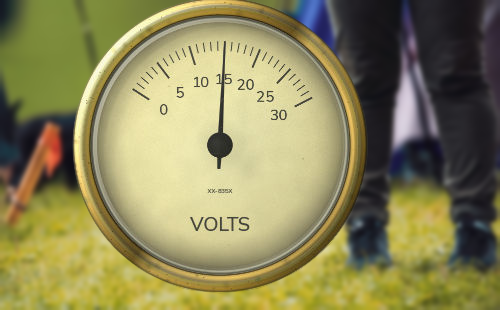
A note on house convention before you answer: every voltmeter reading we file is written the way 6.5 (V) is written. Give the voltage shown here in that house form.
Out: 15 (V)
